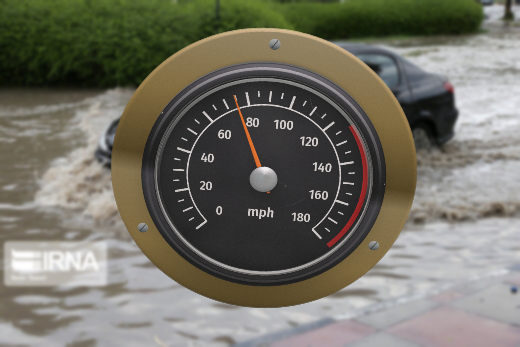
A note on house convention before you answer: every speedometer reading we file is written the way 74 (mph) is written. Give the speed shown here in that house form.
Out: 75 (mph)
